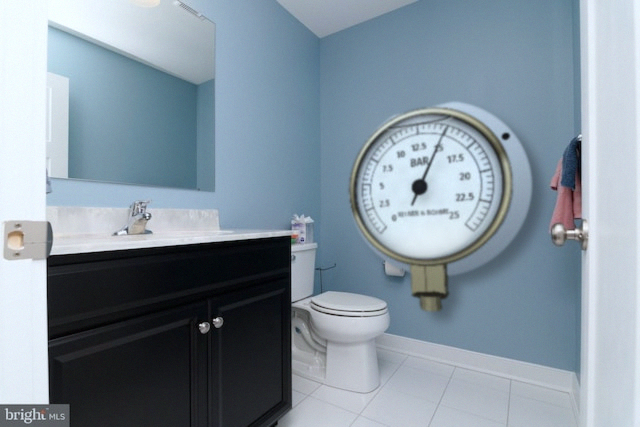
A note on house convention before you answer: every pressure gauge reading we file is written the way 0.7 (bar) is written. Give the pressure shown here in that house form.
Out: 15 (bar)
